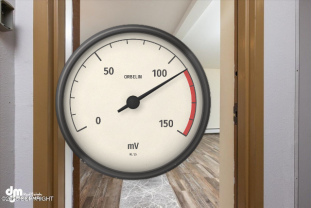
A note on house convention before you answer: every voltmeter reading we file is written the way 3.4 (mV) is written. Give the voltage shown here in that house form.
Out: 110 (mV)
